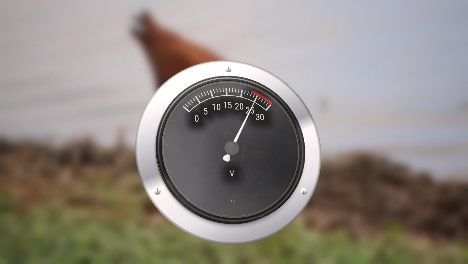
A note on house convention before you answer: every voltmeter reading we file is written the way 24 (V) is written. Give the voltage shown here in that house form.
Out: 25 (V)
